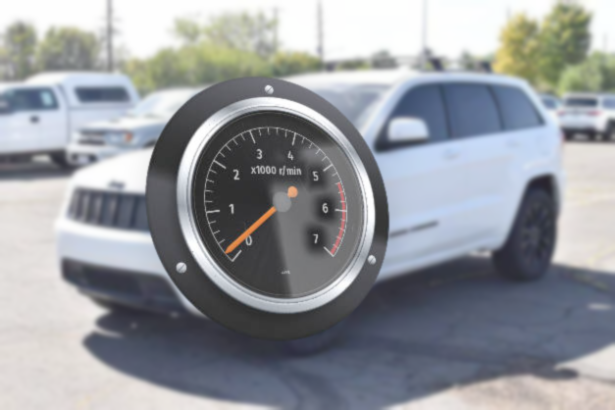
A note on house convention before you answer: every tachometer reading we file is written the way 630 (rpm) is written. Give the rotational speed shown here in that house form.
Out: 200 (rpm)
